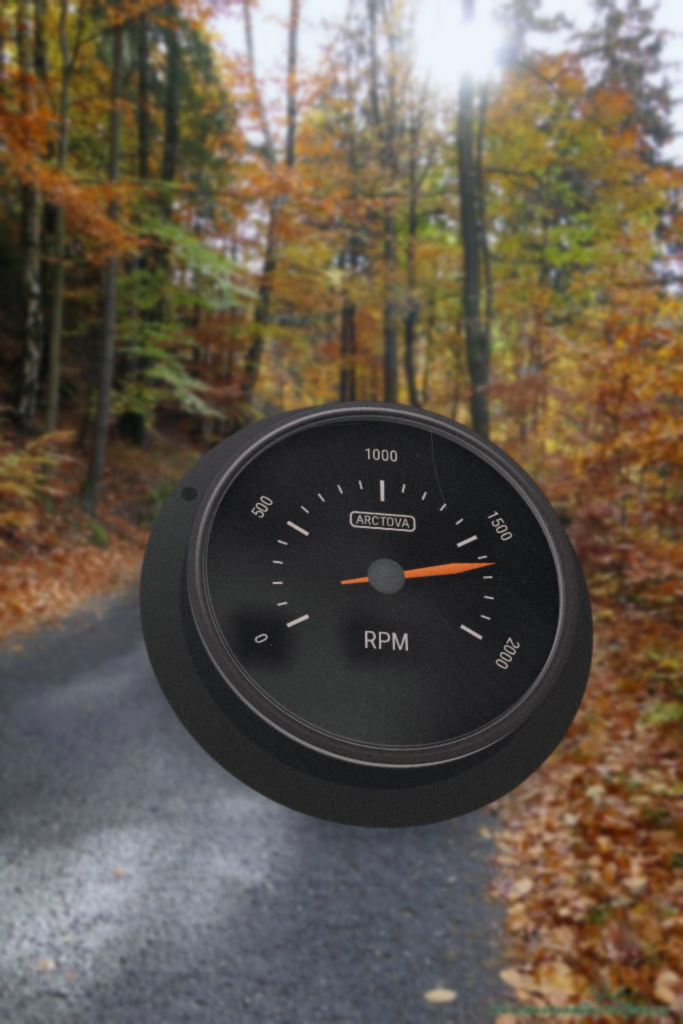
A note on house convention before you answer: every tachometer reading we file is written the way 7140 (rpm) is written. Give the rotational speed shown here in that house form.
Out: 1650 (rpm)
